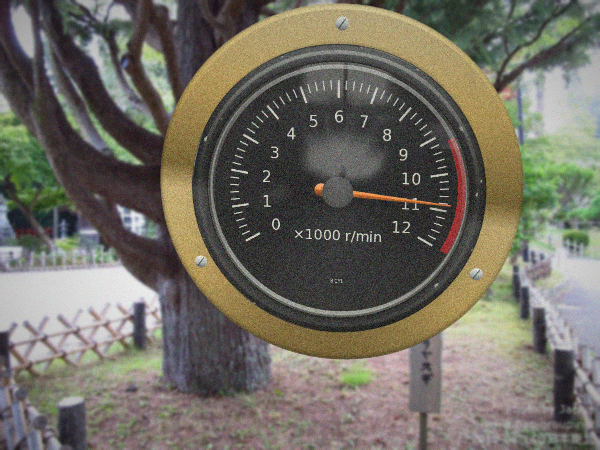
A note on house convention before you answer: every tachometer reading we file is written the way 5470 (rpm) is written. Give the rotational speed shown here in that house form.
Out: 10800 (rpm)
